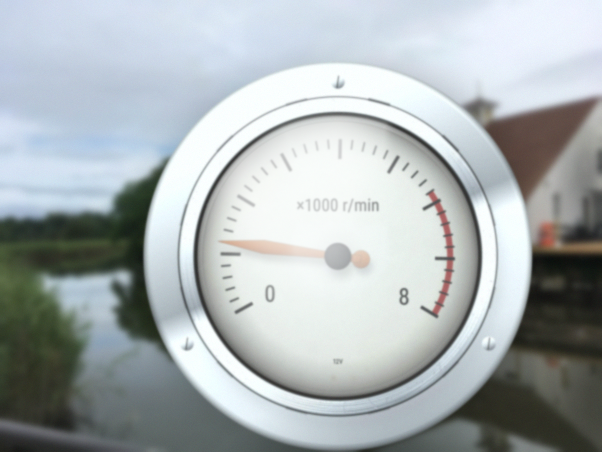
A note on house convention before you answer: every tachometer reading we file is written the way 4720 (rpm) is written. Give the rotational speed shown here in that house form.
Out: 1200 (rpm)
